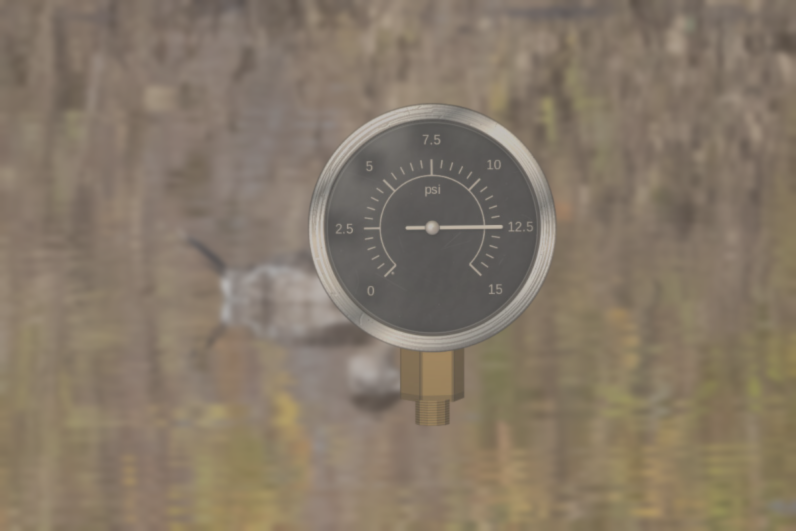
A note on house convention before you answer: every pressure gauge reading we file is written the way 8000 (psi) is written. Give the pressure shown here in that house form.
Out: 12.5 (psi)
